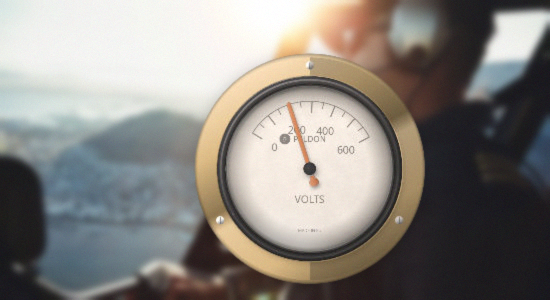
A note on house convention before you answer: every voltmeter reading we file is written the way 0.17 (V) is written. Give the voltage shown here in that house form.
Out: 200 (V)
